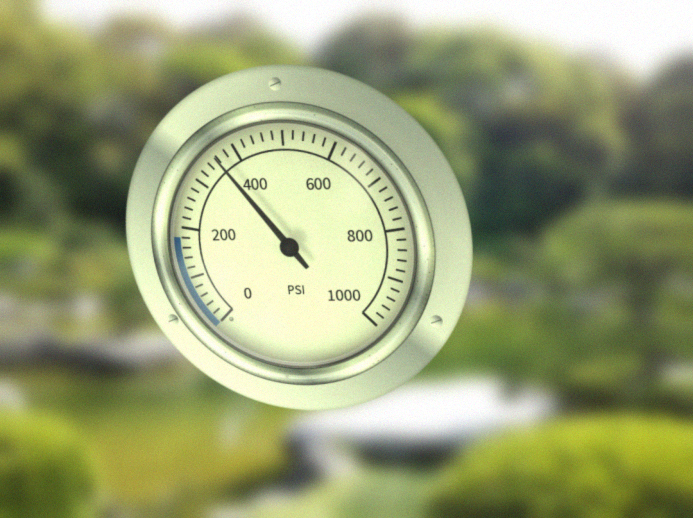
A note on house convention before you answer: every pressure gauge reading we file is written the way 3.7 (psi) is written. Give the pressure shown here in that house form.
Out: 360 (psi)
